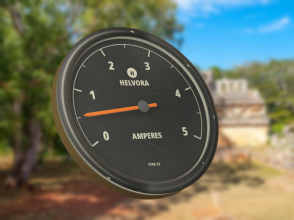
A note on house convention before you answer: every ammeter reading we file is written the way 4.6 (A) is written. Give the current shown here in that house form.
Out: 0.5 (A)
